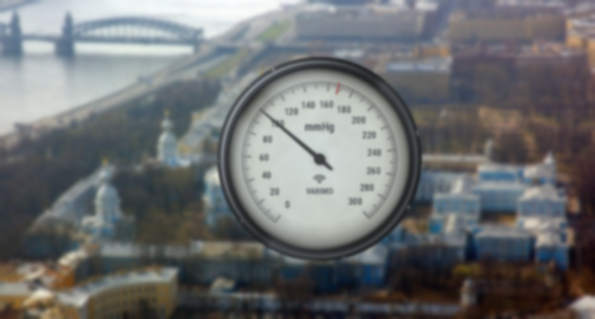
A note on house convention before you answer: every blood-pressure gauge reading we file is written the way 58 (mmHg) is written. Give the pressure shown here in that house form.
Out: 100 (mmHg)
